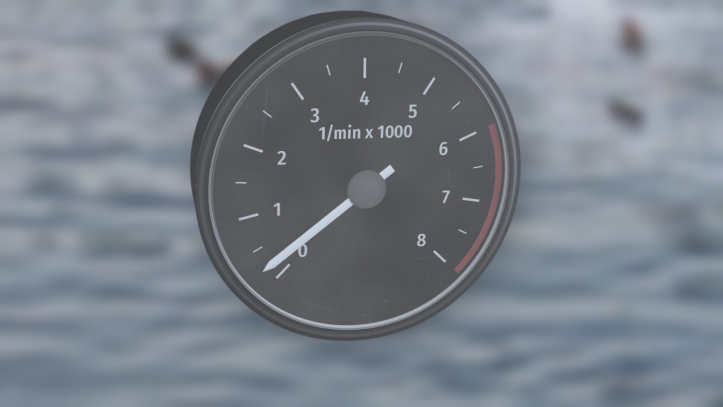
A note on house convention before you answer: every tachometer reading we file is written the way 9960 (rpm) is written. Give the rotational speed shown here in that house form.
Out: 250 (rpm)
